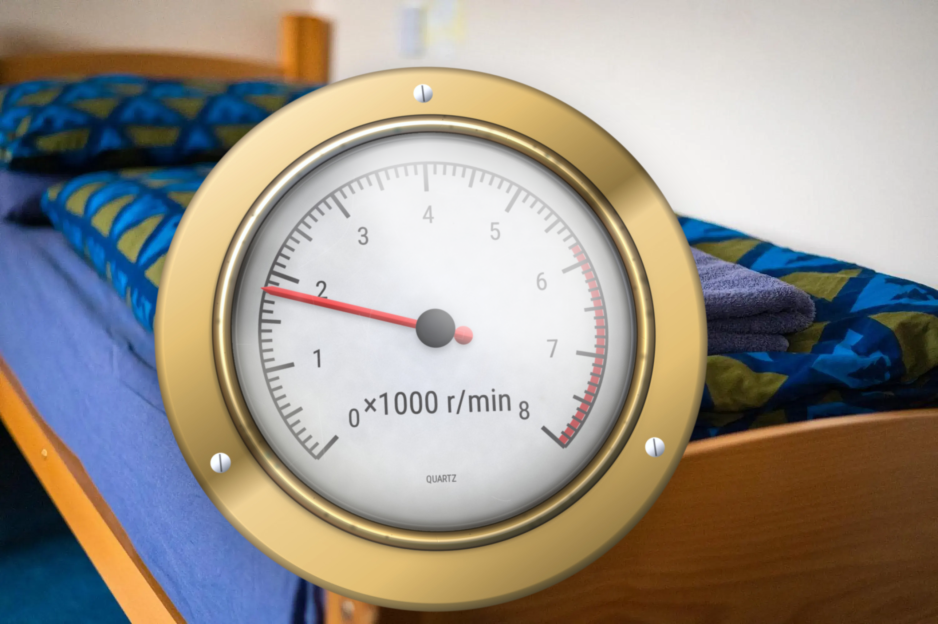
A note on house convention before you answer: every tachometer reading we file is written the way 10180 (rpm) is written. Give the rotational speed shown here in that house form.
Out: 1800 (rpm)
